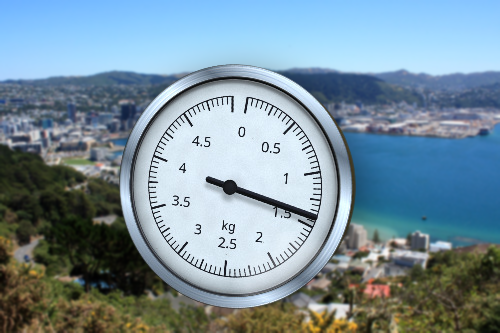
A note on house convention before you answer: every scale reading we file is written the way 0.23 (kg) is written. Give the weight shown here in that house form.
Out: 1.4 (kg)
